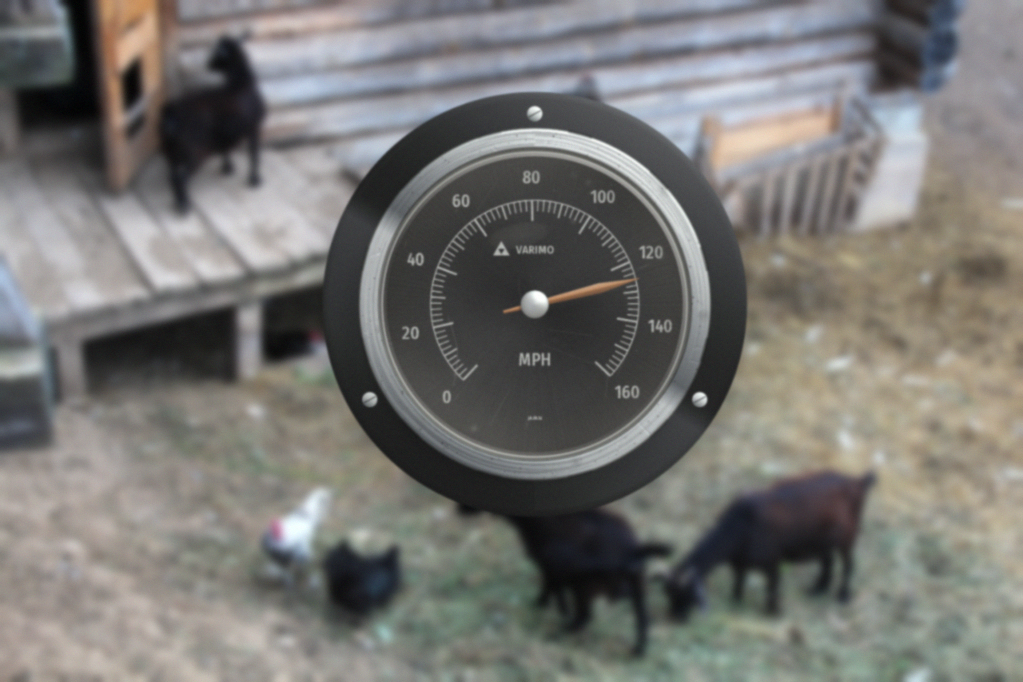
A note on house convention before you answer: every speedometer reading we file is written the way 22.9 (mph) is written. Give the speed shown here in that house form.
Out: 126 (mph)
